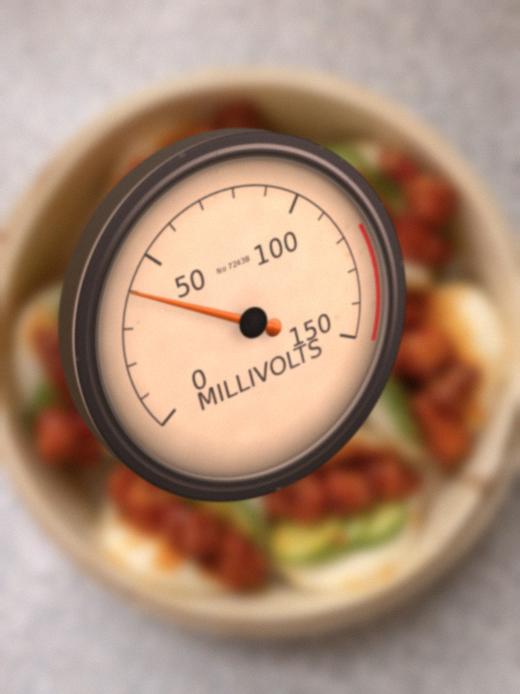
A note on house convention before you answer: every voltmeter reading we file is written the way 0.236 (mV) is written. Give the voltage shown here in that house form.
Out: 40 (mV)
